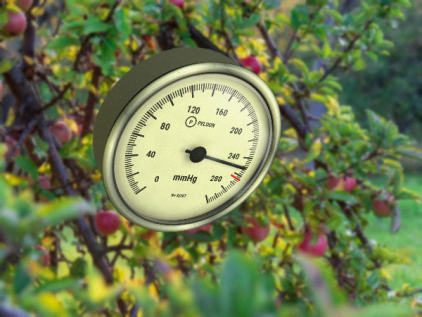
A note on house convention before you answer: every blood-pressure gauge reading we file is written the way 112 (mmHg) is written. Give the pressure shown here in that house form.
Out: 250 (mmHg)
